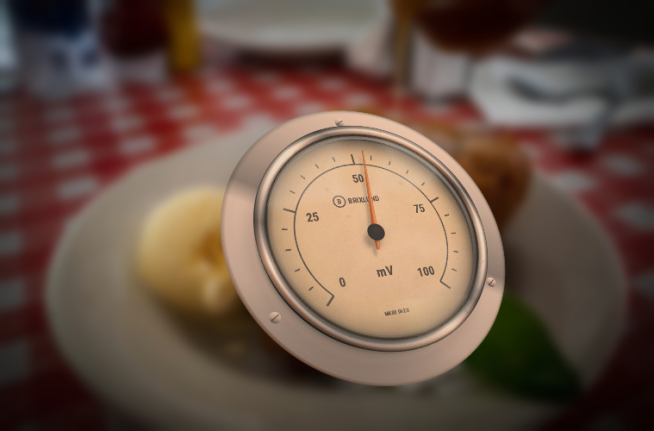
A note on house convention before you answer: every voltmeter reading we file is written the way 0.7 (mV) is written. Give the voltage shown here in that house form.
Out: 52.5 (mV)
